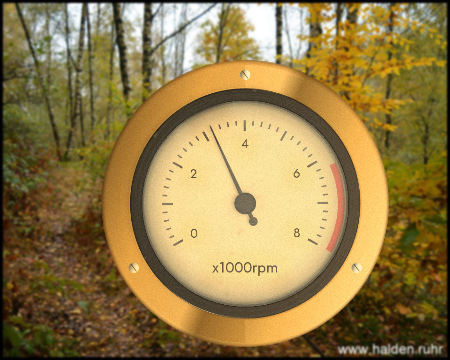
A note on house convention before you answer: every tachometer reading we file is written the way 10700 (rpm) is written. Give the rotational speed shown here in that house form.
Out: 3200 (rpm)
